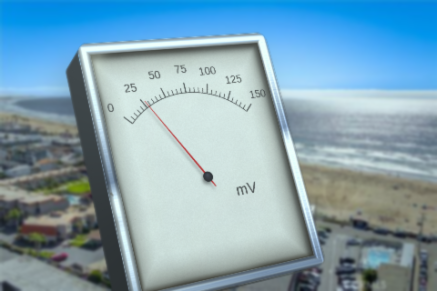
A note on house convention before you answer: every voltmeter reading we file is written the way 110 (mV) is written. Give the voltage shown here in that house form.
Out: 25 (mV)
